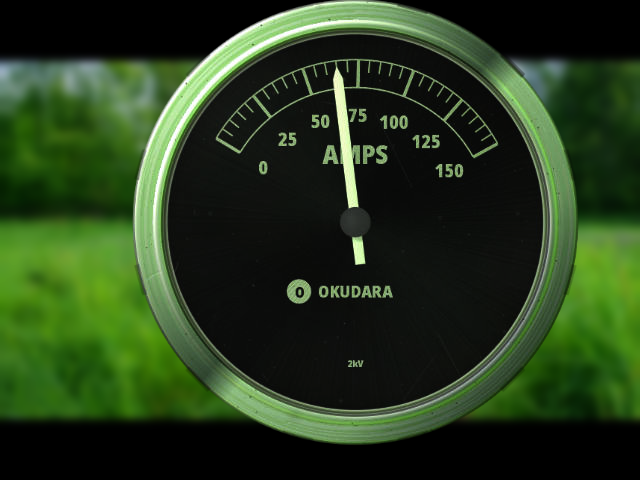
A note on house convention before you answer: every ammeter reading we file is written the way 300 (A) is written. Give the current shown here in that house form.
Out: 65 (A)
